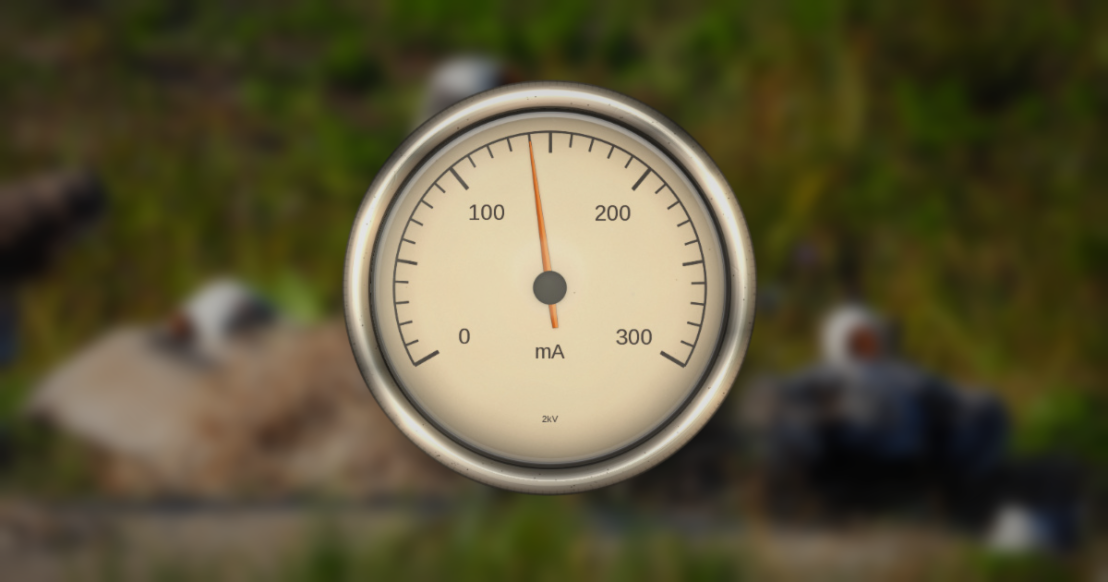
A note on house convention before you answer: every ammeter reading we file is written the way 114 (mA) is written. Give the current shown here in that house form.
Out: 140 (mA)
